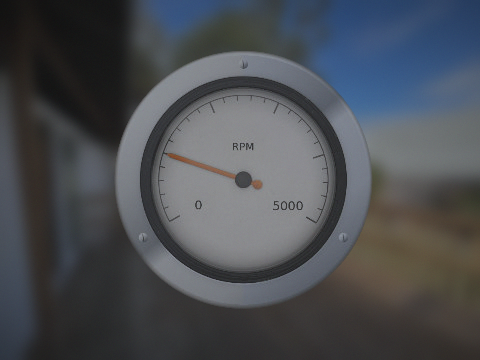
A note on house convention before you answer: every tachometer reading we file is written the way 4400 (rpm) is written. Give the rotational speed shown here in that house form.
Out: 1000 (rpm)
